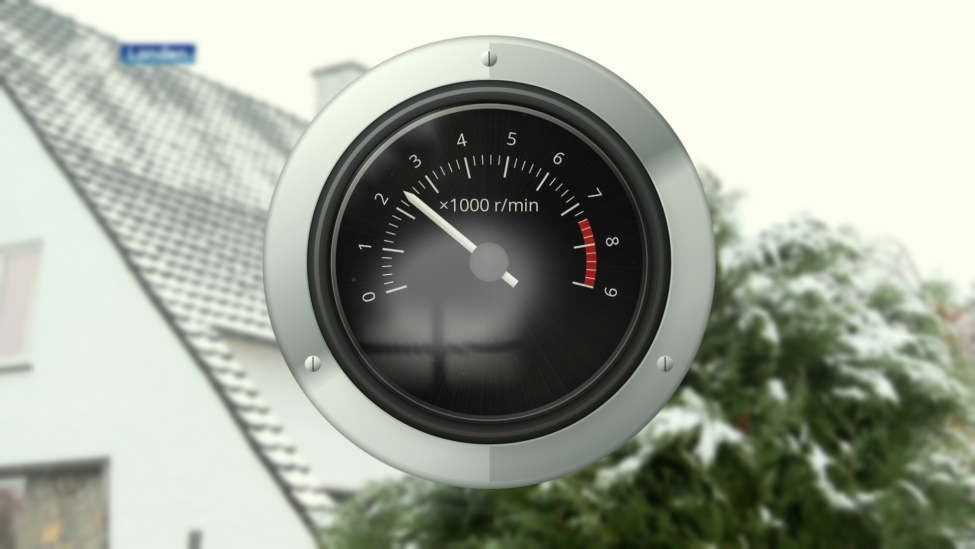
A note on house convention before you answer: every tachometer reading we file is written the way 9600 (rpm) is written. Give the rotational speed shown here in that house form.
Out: 2400 (rpm)
